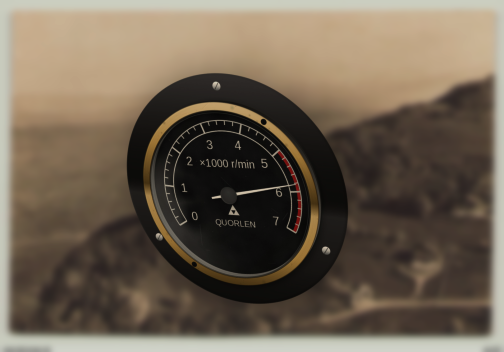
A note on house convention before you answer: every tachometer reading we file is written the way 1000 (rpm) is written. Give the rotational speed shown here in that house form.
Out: 5800 (rpm)
